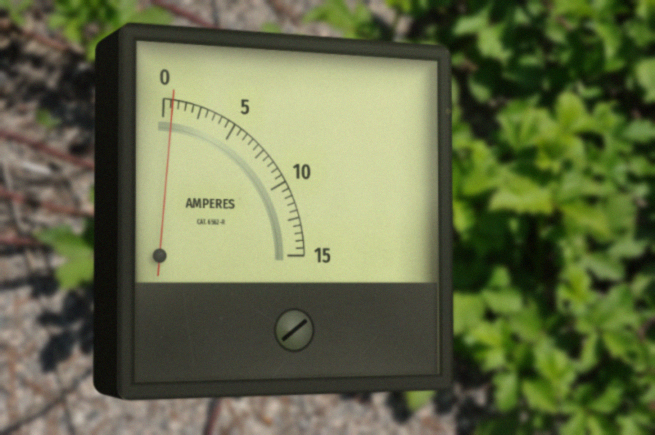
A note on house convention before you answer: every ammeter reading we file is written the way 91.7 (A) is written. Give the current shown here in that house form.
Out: 0.5 (A)
